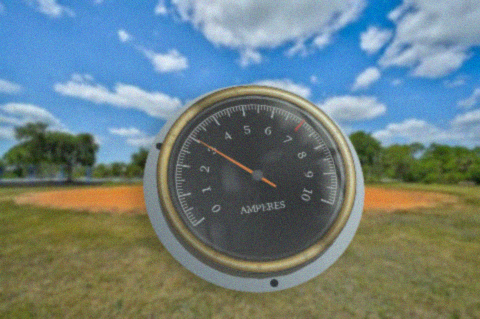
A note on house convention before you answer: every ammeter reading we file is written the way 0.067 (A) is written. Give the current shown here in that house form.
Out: 3 (A)
